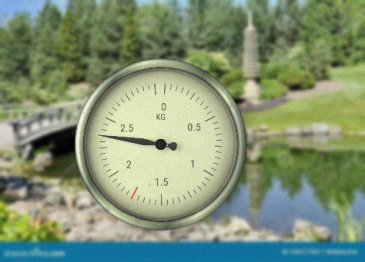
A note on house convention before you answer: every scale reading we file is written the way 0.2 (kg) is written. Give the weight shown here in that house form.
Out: 2.35 (kg)
